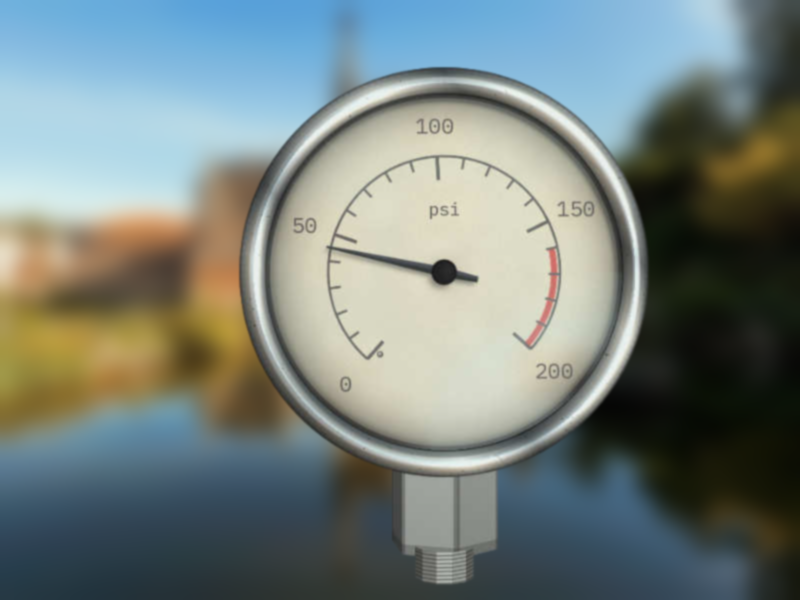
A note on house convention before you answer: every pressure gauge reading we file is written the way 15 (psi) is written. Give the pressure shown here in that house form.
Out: 45 (psi)
